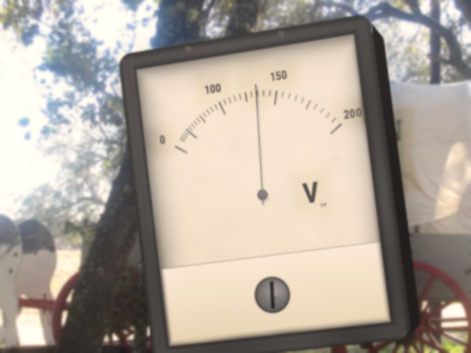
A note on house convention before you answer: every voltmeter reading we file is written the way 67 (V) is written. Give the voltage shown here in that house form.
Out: 135 (V)
